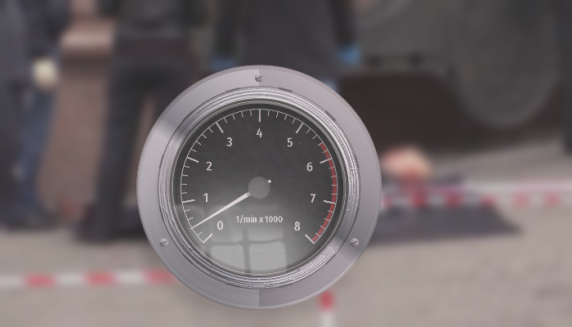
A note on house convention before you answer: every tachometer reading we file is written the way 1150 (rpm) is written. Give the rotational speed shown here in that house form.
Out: 400 (rpm)
